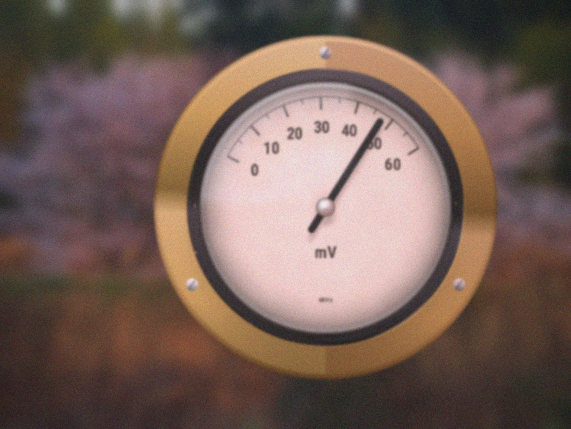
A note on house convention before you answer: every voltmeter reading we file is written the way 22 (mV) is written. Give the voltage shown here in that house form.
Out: 47.5 (mV)
